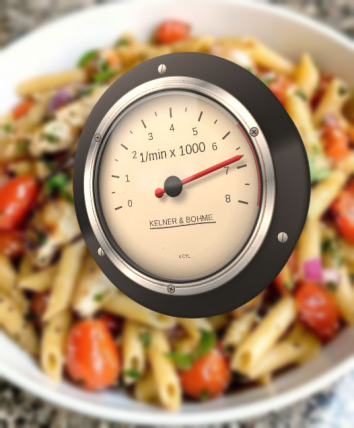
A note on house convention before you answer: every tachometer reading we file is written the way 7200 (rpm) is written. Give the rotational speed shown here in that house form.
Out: 6750 (rpm)
